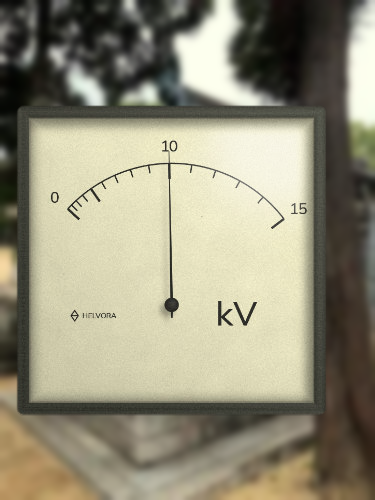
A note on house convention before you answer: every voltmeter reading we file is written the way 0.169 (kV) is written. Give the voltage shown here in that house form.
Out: 10 (kV)
